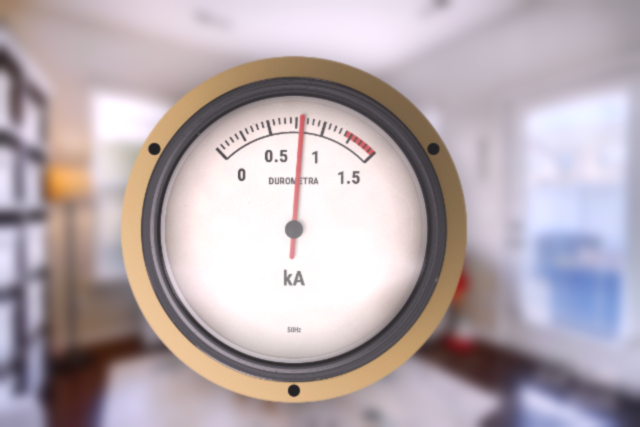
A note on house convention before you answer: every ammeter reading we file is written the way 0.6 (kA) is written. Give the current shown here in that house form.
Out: 0.8 (kA)
